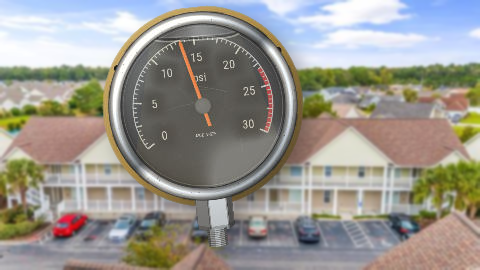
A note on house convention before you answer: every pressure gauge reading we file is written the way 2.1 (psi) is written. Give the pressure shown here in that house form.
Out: 13.5 (psi)
